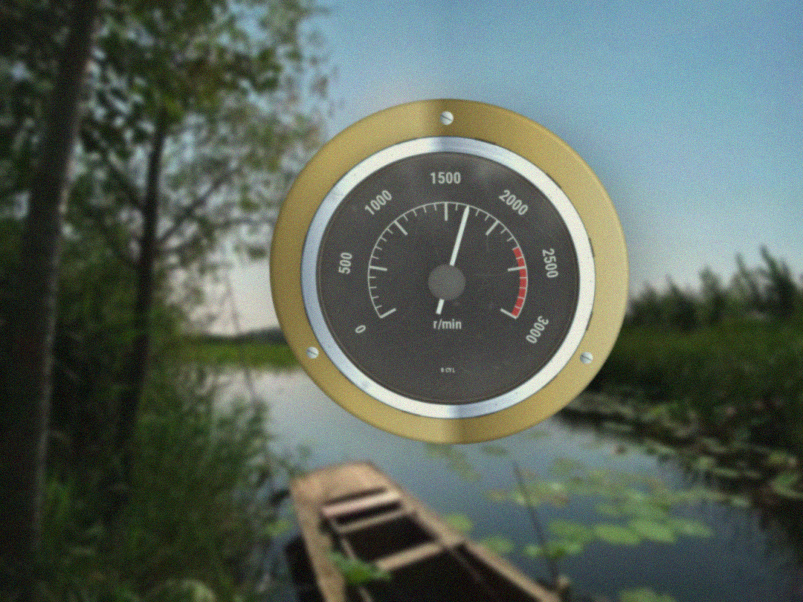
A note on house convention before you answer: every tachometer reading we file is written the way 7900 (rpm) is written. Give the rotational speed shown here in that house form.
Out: 1700 (rpm)
